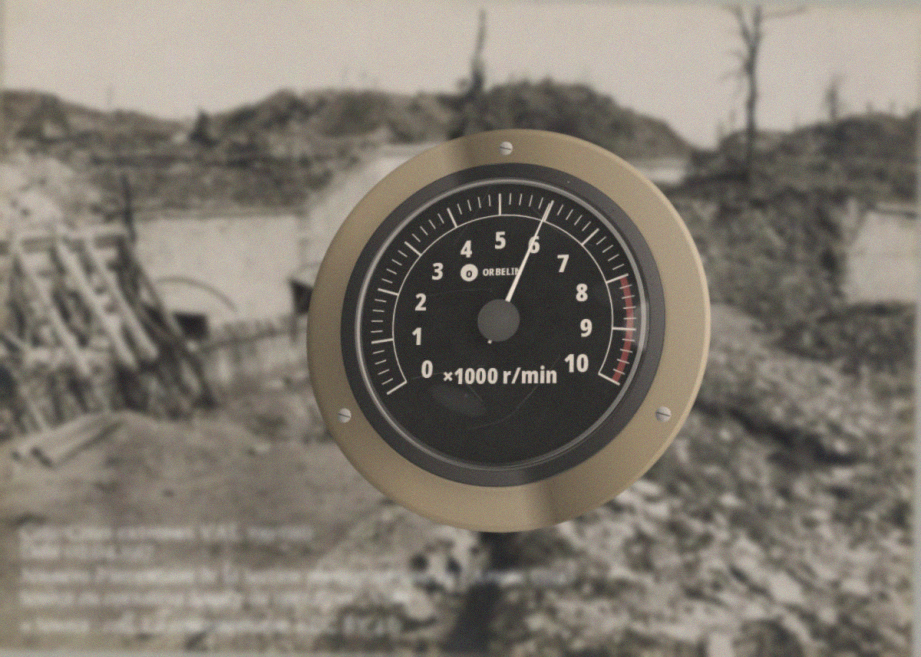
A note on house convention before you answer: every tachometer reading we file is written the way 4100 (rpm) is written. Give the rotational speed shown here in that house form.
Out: 6000 (rpm)
